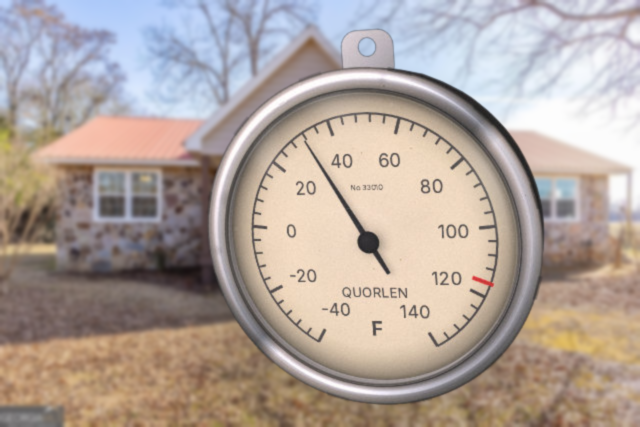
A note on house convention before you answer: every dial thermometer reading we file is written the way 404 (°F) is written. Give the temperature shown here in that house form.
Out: 32 (°F)
